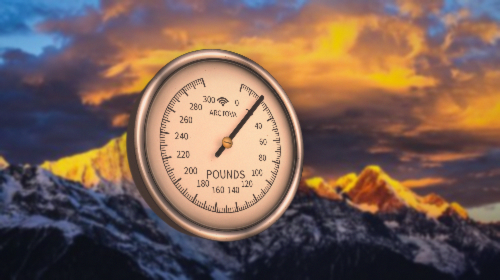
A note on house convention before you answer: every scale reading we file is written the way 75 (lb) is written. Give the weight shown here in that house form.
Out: 20 (lb)
